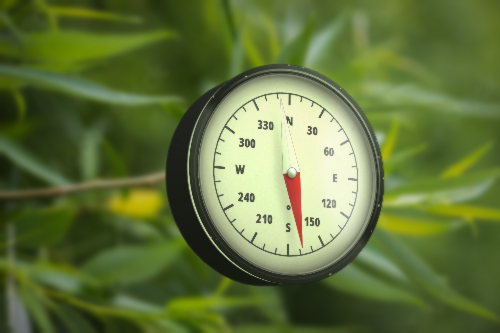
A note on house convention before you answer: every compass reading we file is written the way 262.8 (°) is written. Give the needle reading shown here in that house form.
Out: 170 (°)
